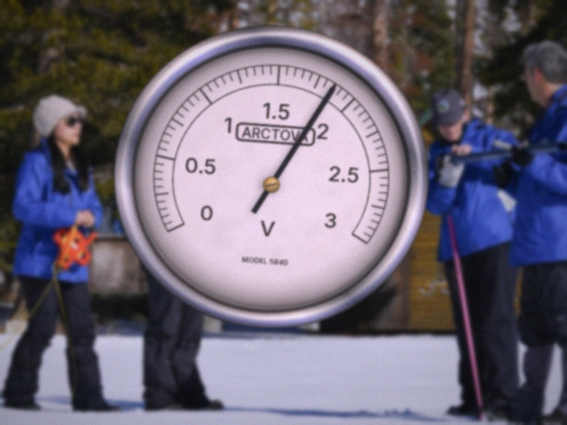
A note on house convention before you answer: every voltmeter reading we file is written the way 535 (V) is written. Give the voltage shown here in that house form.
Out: 1.85 (V)
